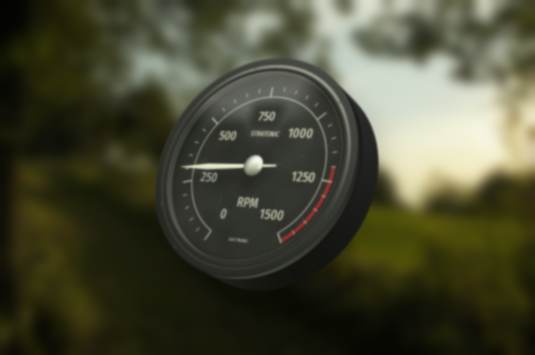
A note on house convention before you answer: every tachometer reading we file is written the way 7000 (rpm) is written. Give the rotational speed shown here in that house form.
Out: 300 (rpm)
